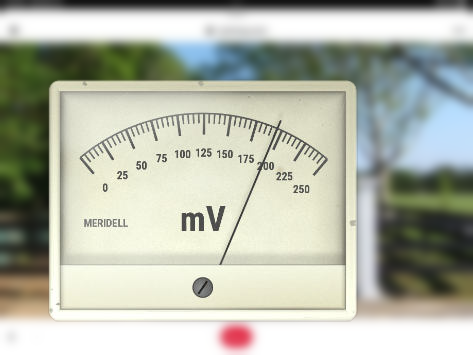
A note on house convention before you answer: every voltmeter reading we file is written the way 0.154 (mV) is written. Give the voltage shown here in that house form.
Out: 195 (mV)
